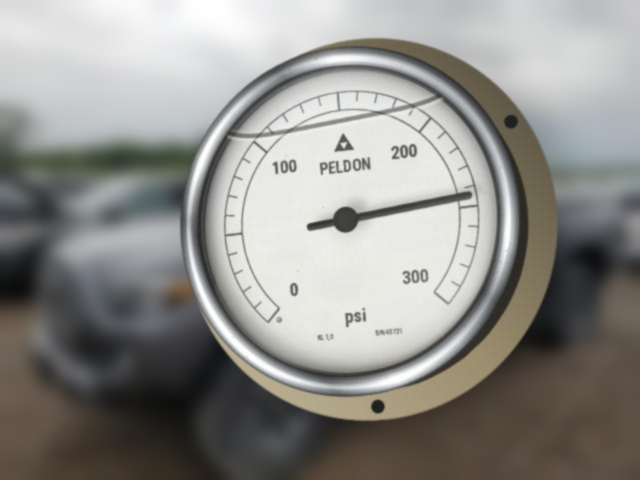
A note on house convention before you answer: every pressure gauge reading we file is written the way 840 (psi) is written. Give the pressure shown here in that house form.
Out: 245 (psi)
